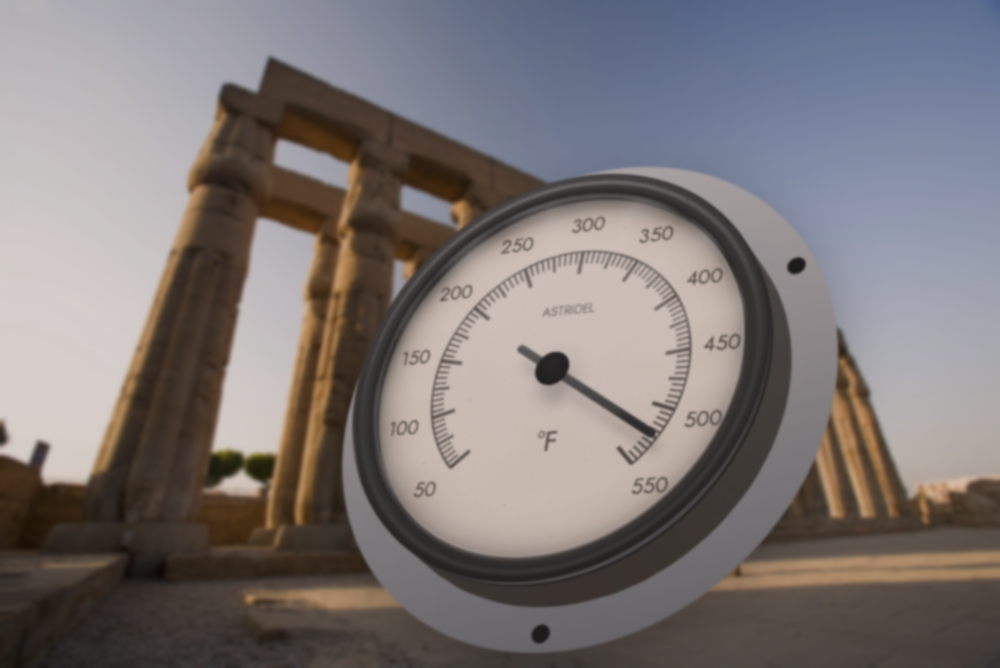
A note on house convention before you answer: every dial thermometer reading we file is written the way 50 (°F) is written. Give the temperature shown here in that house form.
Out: 525 (°F)
